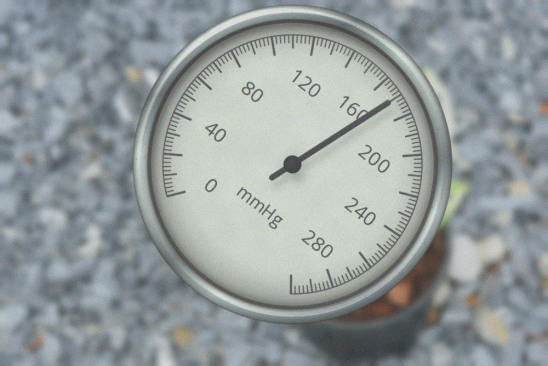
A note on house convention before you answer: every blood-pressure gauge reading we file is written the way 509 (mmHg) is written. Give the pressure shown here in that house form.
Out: 170 (mmHg)
